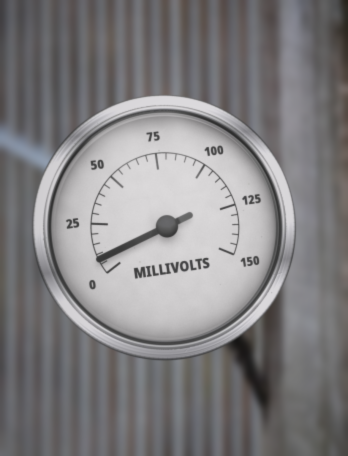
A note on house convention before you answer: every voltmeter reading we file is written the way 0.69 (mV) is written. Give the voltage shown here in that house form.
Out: 7.5 (mV)
